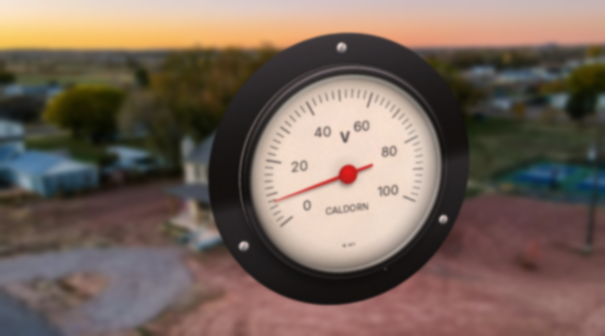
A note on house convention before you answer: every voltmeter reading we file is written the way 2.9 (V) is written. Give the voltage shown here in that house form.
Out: 8 (V)
